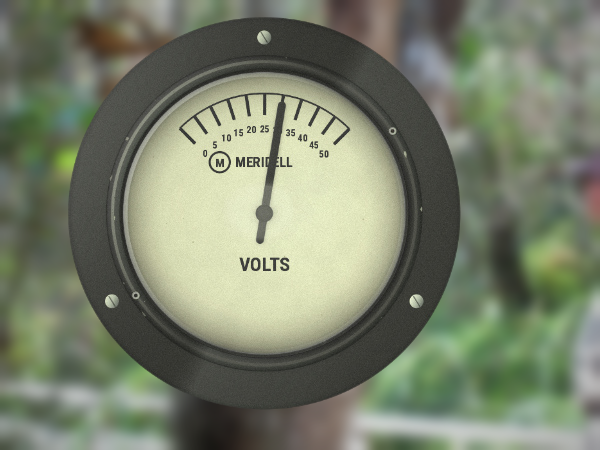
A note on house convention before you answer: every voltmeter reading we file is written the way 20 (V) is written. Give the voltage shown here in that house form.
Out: 30 (V)
